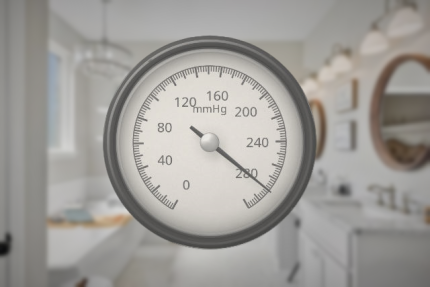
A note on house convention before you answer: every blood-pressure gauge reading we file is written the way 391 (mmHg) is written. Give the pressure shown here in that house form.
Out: 280 (mmHg)
